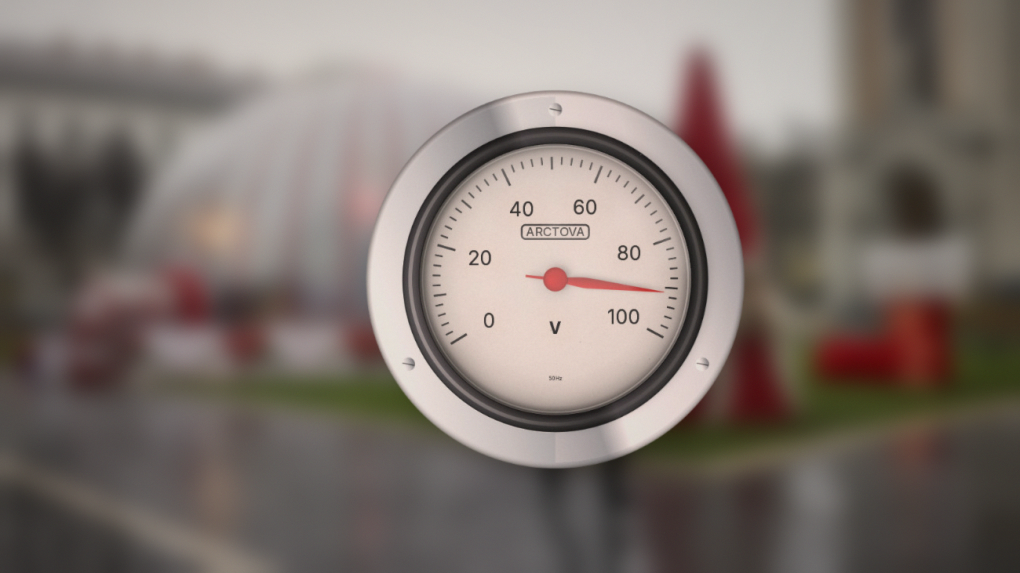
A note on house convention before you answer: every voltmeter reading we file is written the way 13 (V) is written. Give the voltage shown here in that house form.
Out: 91 (V)
